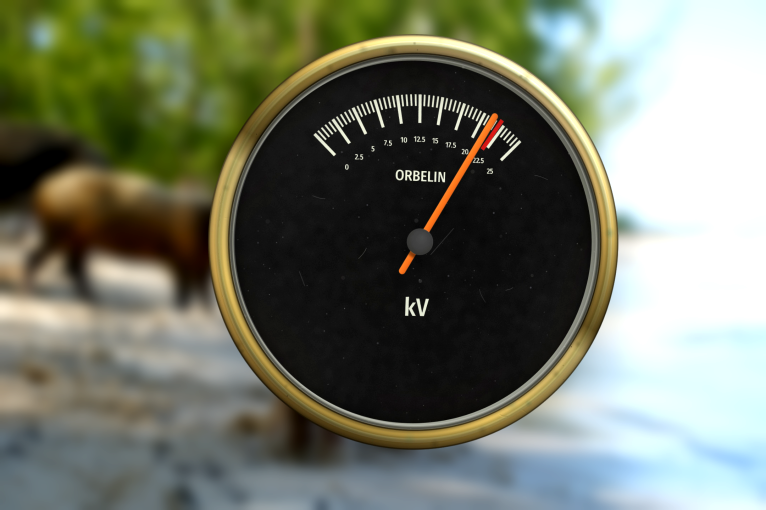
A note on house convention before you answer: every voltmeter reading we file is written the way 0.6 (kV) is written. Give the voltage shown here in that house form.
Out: 21 (kV)
